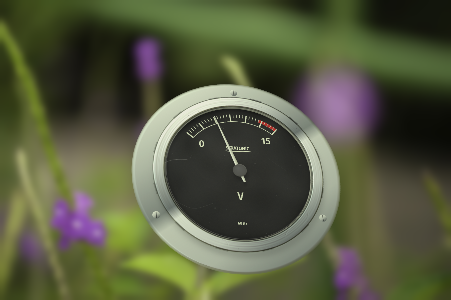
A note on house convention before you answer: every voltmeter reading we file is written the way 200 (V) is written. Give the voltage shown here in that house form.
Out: 5 (V)
